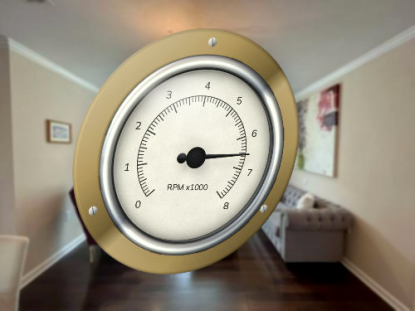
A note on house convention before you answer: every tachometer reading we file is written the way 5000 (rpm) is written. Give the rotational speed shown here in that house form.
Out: 6500 (rpm)
